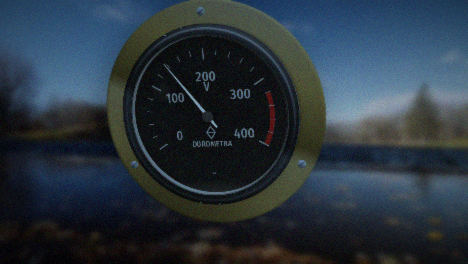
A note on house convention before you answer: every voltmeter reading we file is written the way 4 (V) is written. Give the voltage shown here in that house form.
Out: 140 (V)
